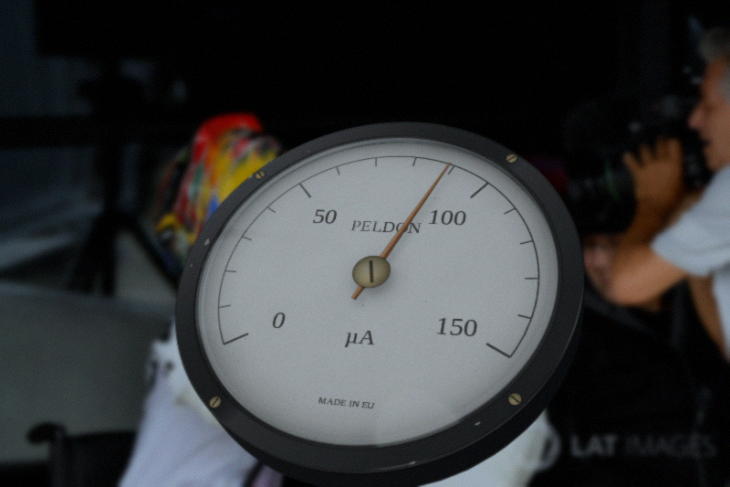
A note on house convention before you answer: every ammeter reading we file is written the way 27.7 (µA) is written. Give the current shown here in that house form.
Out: 90 (µA)
